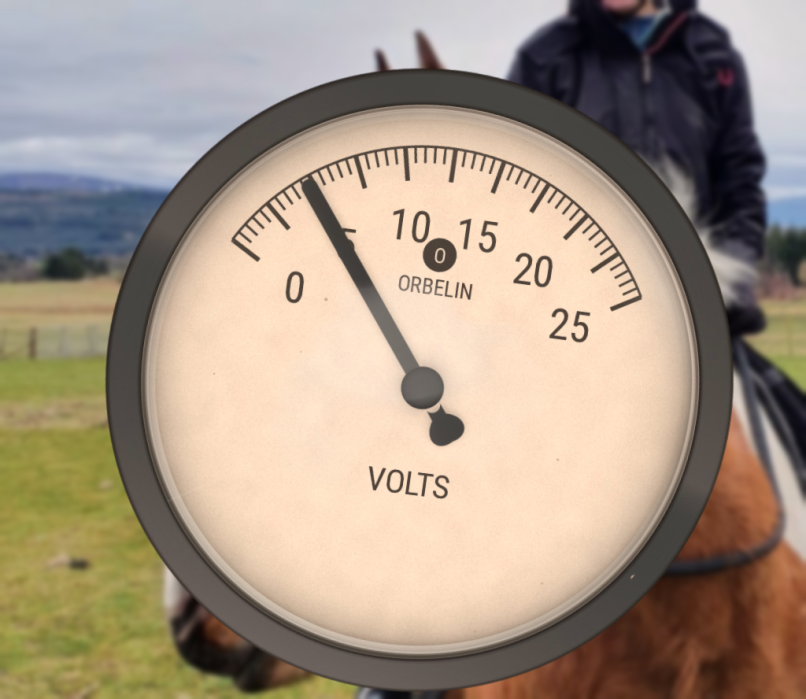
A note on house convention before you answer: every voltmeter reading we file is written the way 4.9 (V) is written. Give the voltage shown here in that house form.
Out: 4.75 (V)
